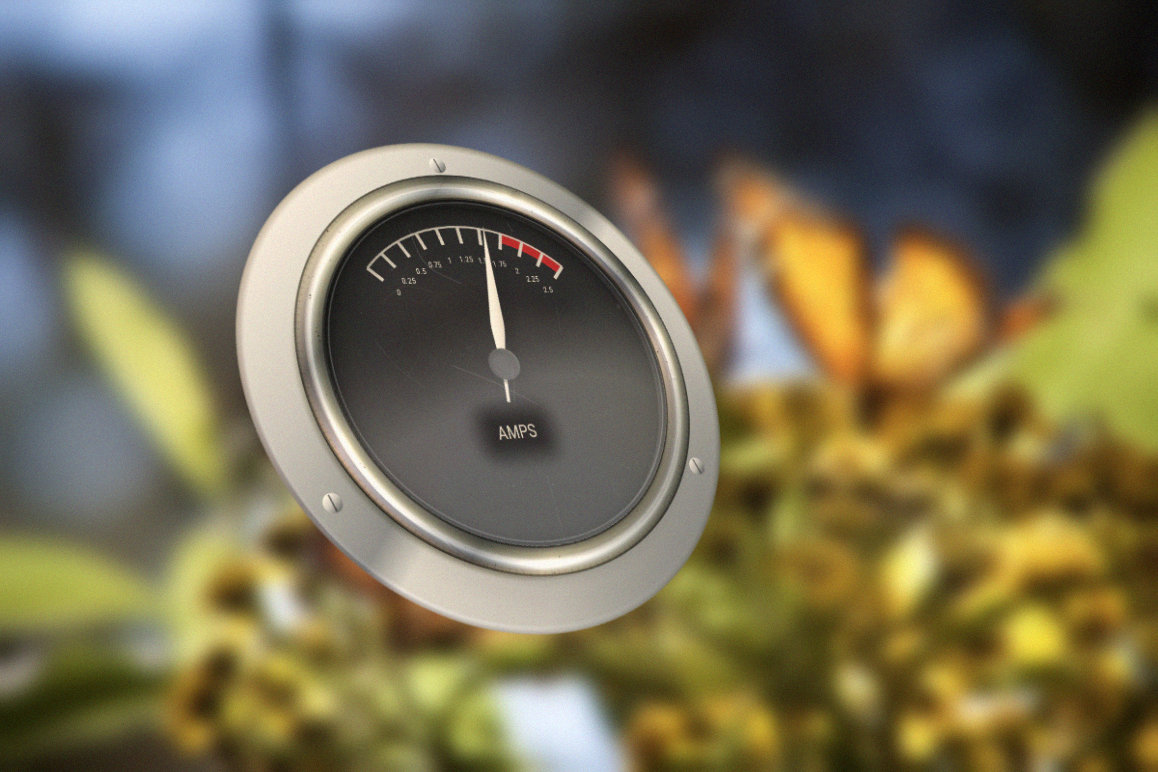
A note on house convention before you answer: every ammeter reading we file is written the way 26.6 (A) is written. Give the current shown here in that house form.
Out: 1.5 (A)
